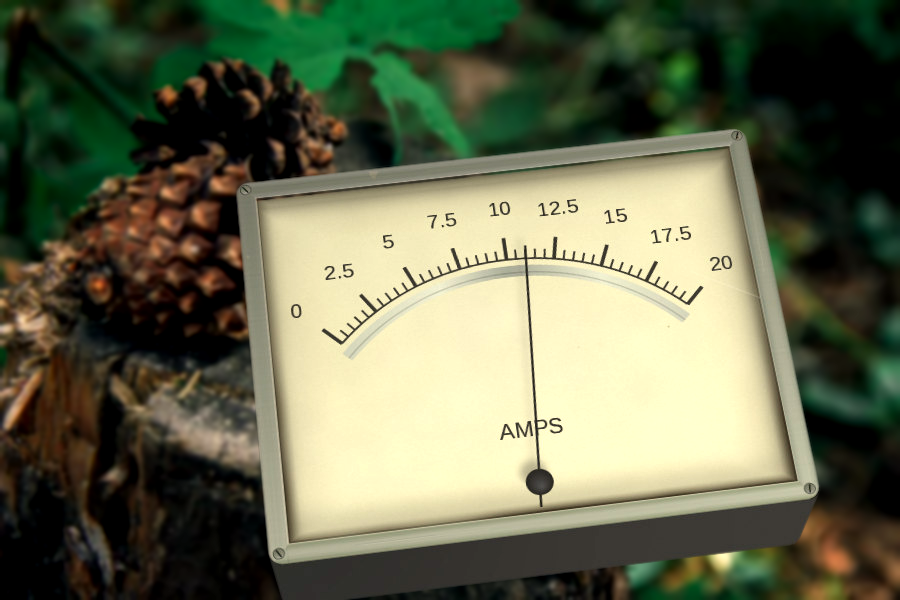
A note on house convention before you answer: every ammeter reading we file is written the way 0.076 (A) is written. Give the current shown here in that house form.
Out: 11 (A)
